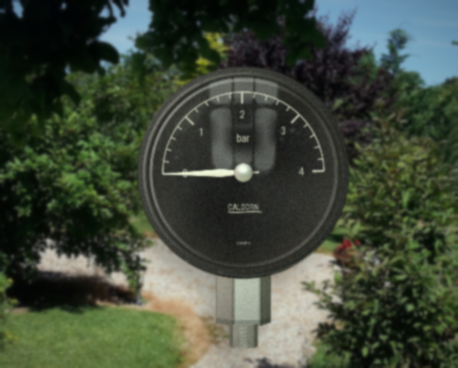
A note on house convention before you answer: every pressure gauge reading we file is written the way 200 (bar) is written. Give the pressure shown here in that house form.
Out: 0 (bar)
